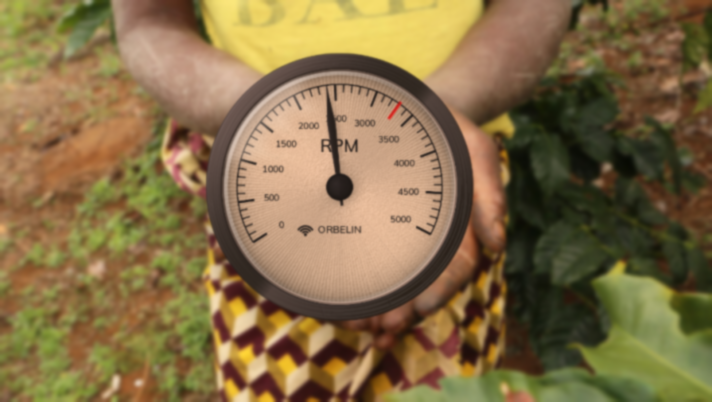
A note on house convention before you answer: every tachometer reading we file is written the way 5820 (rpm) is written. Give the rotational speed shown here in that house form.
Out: 2400 (rpm)
